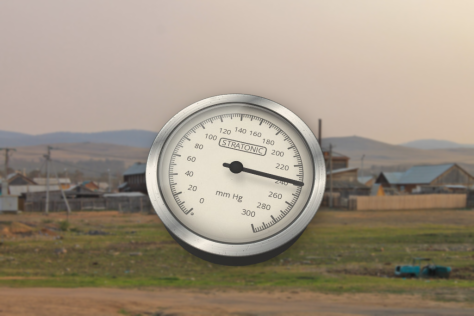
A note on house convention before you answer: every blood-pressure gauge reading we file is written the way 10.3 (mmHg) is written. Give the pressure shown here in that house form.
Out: 240 (mmHg)
